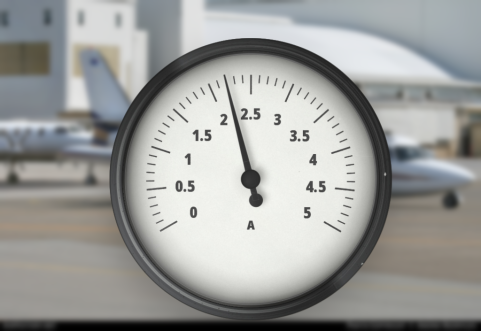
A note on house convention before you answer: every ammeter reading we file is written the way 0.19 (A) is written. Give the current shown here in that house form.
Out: 2.2 (A)
